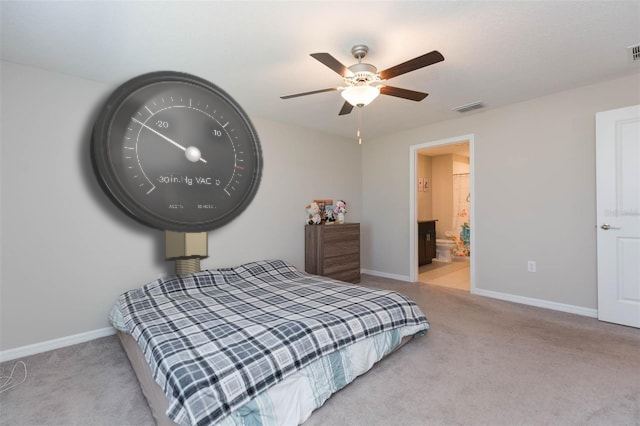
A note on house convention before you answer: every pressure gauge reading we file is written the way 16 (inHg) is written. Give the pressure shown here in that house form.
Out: -22 (inHg)
